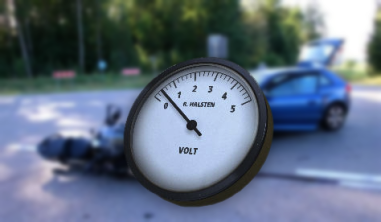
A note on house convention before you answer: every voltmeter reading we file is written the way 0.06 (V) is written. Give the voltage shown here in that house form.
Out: 0.4 (V)
